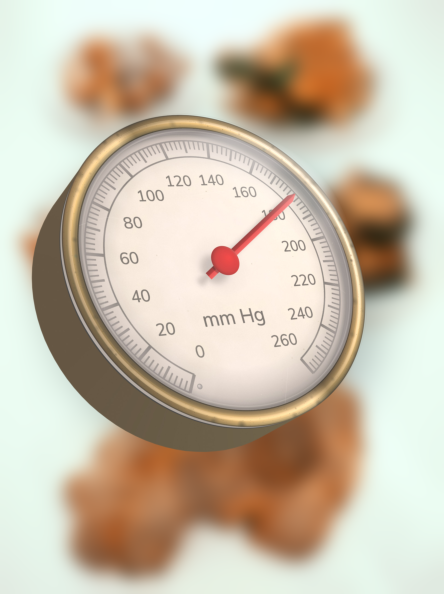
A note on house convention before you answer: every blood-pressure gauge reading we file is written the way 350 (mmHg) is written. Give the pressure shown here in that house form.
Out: 180 (mmHg)
